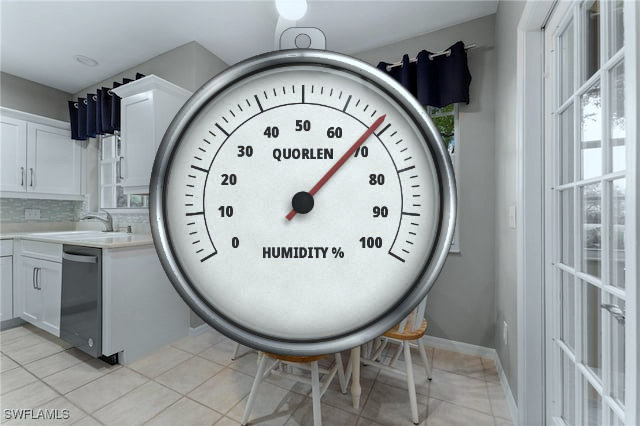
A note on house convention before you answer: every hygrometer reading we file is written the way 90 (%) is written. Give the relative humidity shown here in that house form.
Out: 68 (%)
